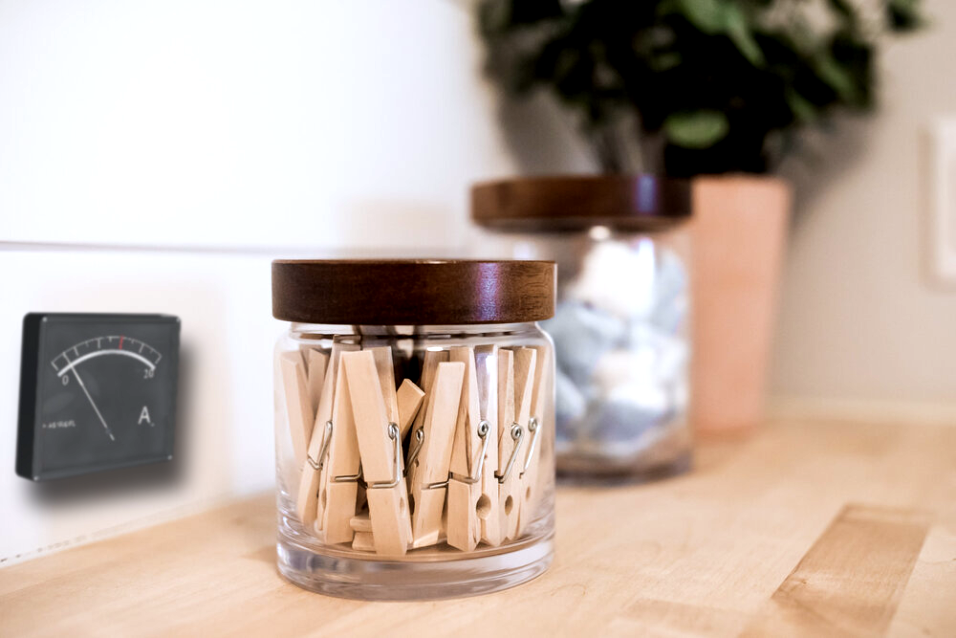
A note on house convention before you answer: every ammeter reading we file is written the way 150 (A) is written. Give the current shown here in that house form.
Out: 1 (A)
